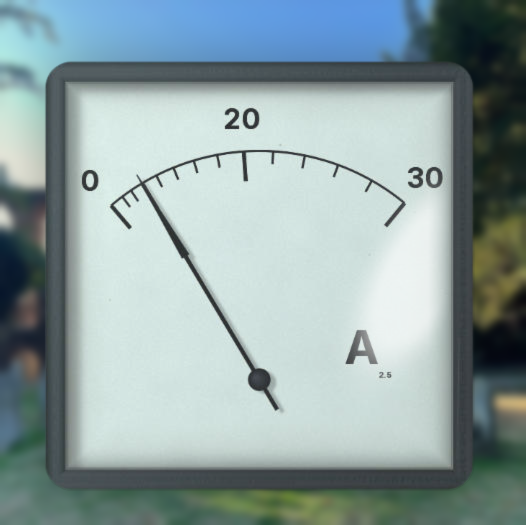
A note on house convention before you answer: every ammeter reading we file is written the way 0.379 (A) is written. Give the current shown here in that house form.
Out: 10 (A)
